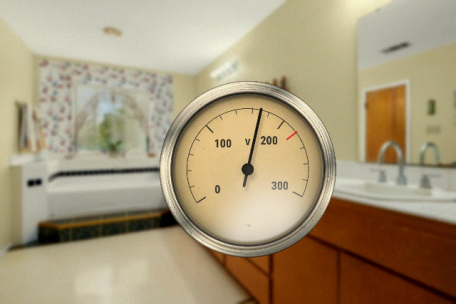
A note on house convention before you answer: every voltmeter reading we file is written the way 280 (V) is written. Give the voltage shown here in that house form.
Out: 170 (V)
